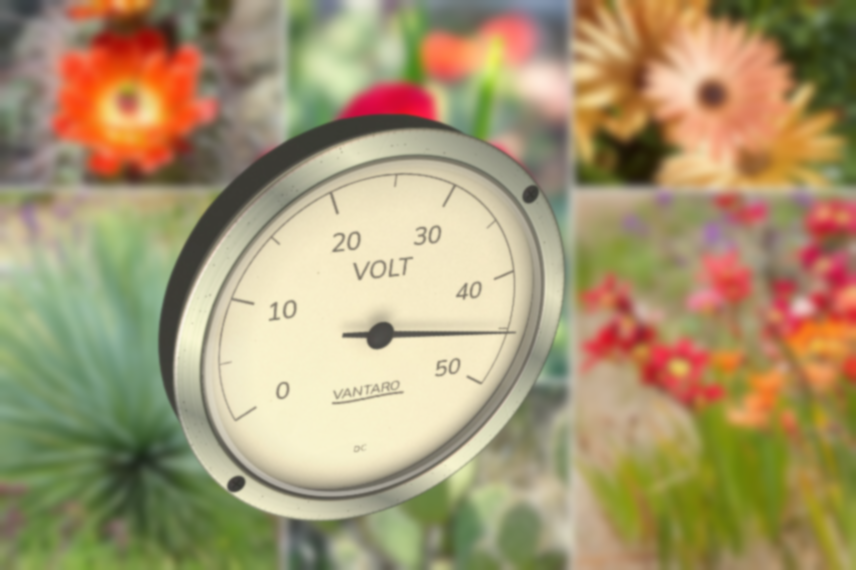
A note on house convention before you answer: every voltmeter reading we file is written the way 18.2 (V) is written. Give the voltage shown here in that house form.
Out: 45 (V)
